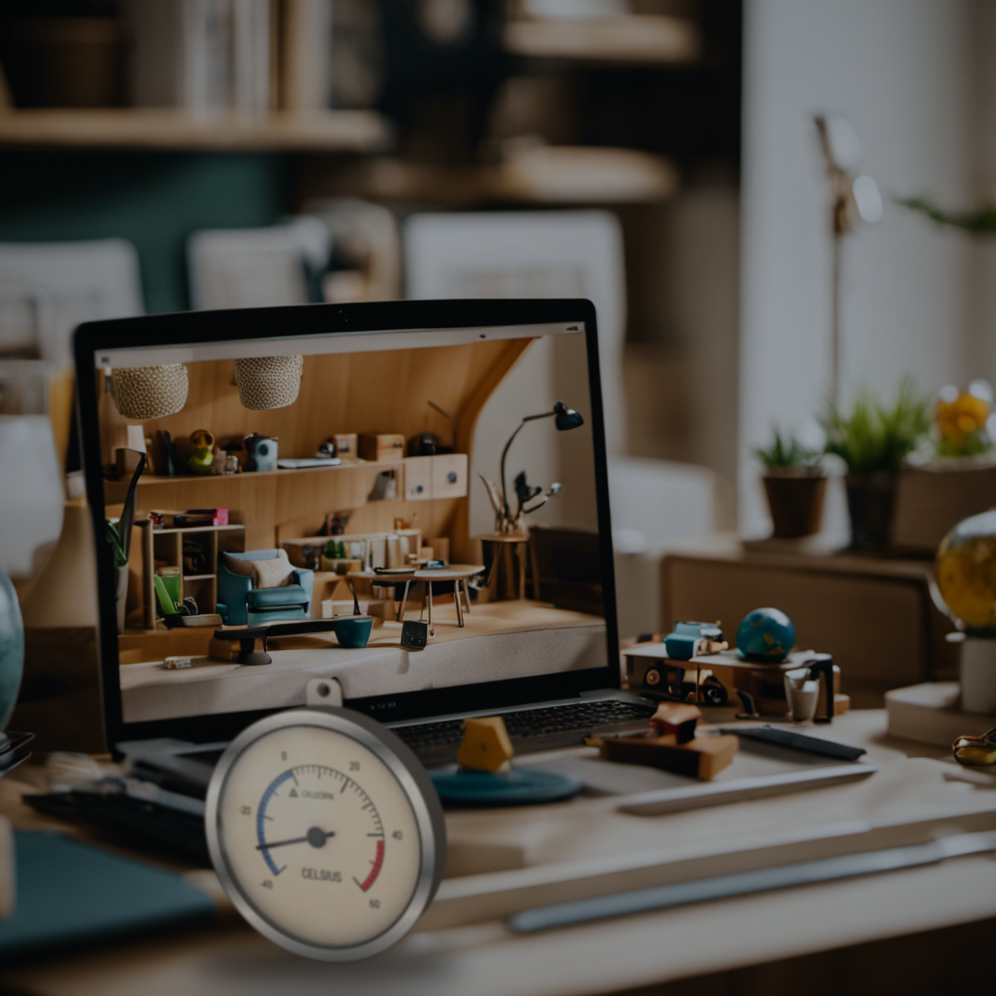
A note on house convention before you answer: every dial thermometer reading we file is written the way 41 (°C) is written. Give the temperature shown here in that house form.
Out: -30 (°C)
